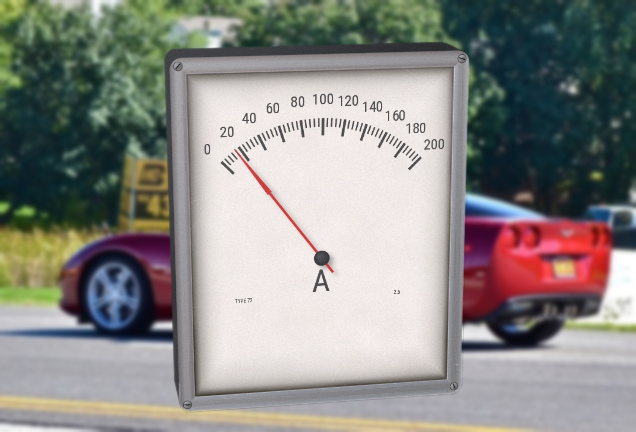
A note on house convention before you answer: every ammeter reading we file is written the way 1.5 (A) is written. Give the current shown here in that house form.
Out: 16 (A)
